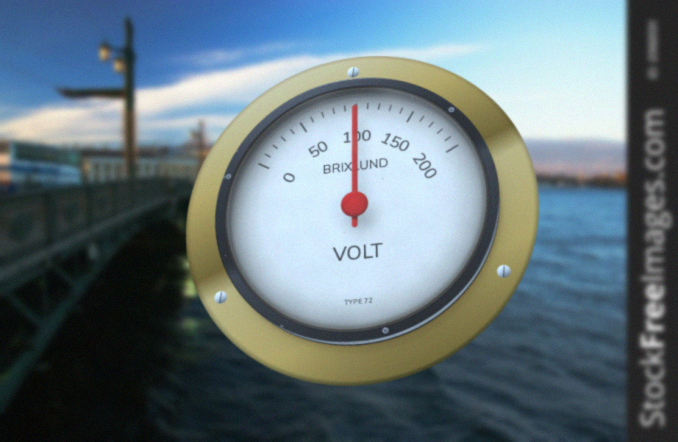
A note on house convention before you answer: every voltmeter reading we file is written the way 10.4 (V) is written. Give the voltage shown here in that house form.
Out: 100 (V)
